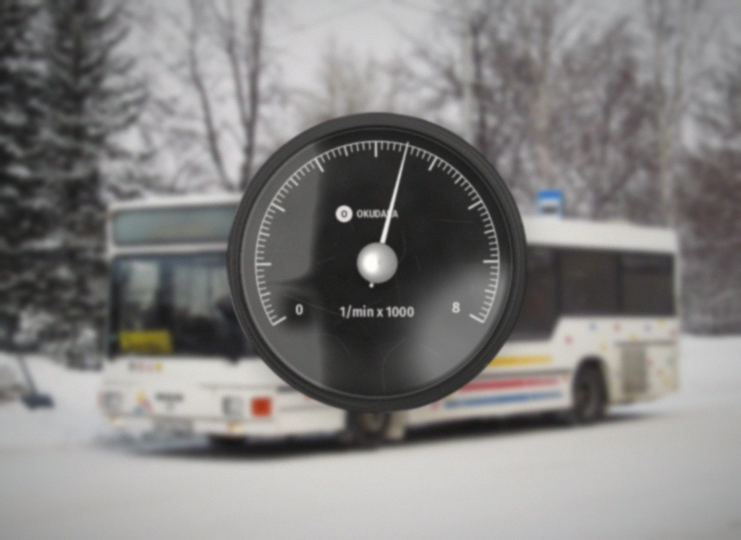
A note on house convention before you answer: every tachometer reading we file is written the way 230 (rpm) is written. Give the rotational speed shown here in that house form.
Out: 4500 (rpm)
